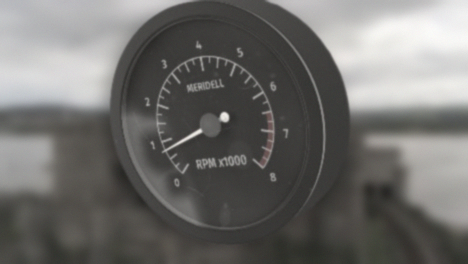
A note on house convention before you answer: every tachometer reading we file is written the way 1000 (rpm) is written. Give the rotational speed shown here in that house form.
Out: 750 (rpm)
